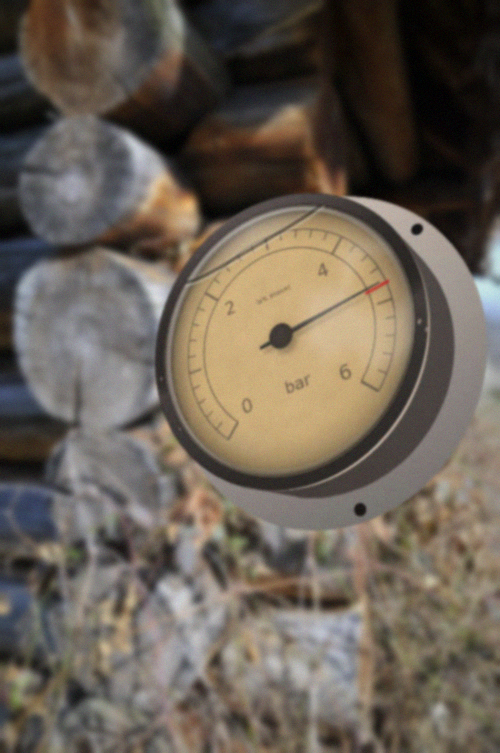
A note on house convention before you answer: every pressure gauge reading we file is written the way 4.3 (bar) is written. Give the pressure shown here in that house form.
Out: 4.8 (bar)
